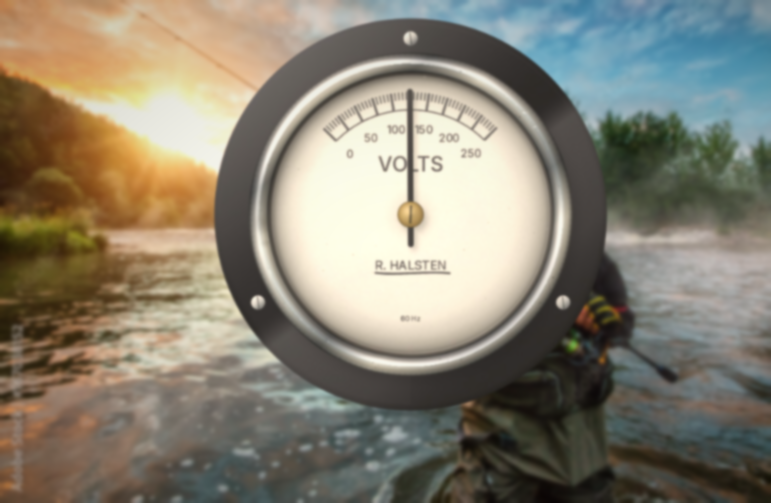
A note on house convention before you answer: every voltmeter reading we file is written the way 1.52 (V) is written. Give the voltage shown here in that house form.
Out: 125 (V)
